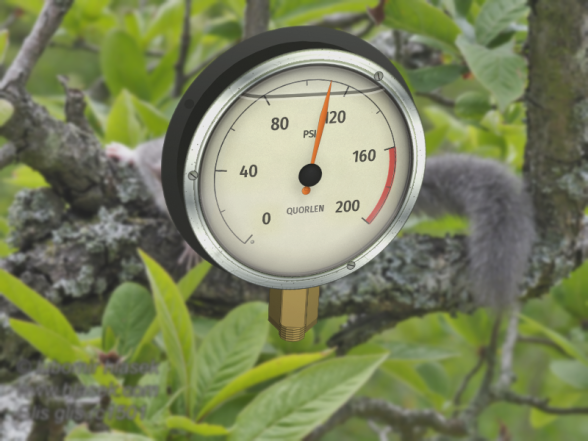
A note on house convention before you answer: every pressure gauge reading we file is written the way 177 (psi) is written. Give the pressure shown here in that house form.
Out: 110 (psi)
